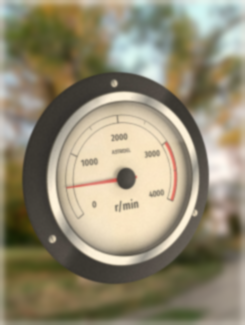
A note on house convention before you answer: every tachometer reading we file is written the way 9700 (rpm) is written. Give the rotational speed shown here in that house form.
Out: 500 (rpm)
